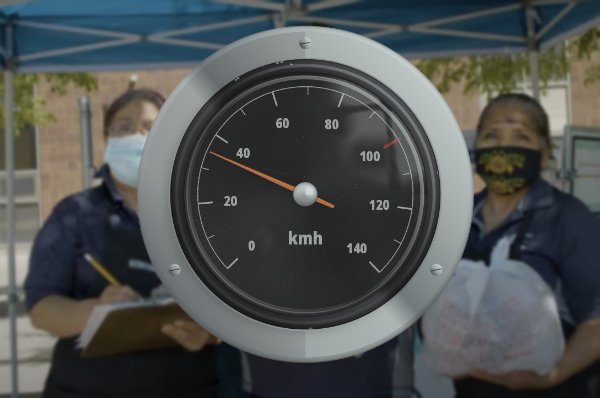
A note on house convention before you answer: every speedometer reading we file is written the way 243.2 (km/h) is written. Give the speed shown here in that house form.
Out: 35 (km/h)
